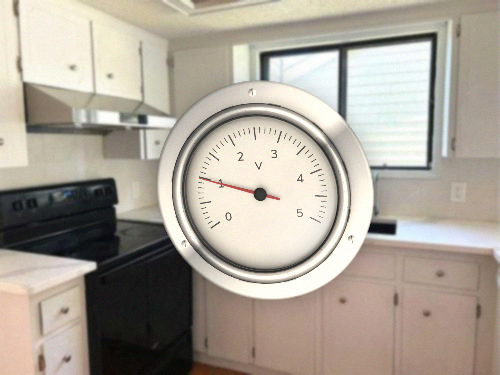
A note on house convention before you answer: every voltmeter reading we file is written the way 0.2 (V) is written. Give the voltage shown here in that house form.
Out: 1 (V)
